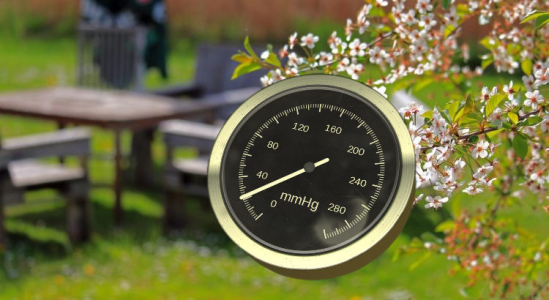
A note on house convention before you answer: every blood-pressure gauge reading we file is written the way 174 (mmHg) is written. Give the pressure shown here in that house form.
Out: 20 (mmHg)
